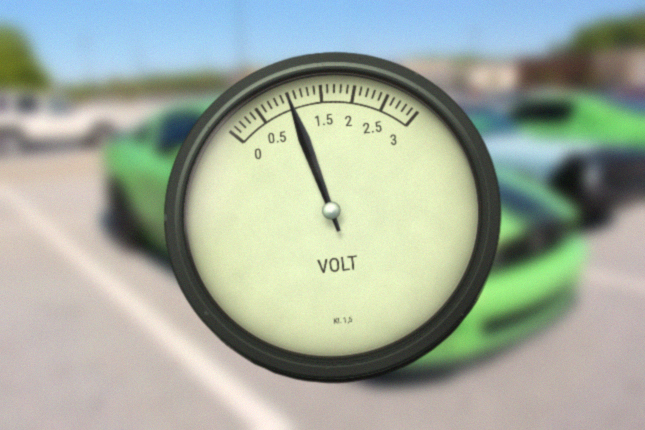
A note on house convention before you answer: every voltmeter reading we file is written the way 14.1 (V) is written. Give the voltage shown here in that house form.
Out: 1 (V)
